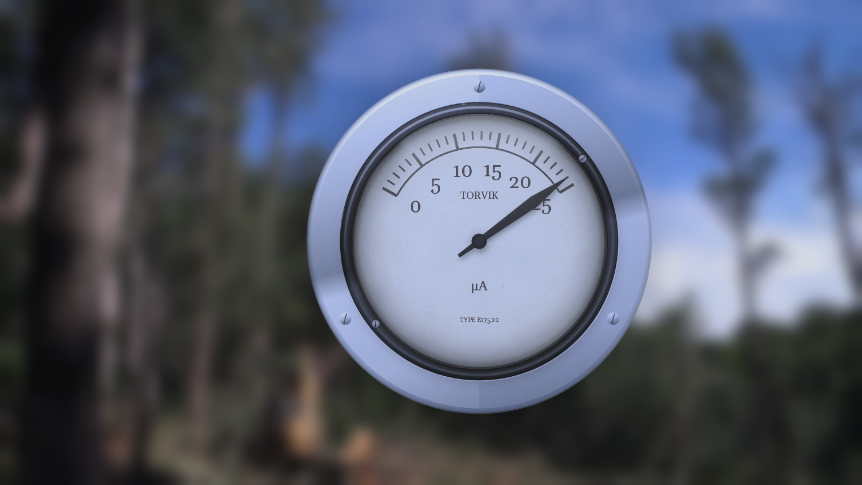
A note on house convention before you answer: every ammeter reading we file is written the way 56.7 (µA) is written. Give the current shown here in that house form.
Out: 24 (µA)
